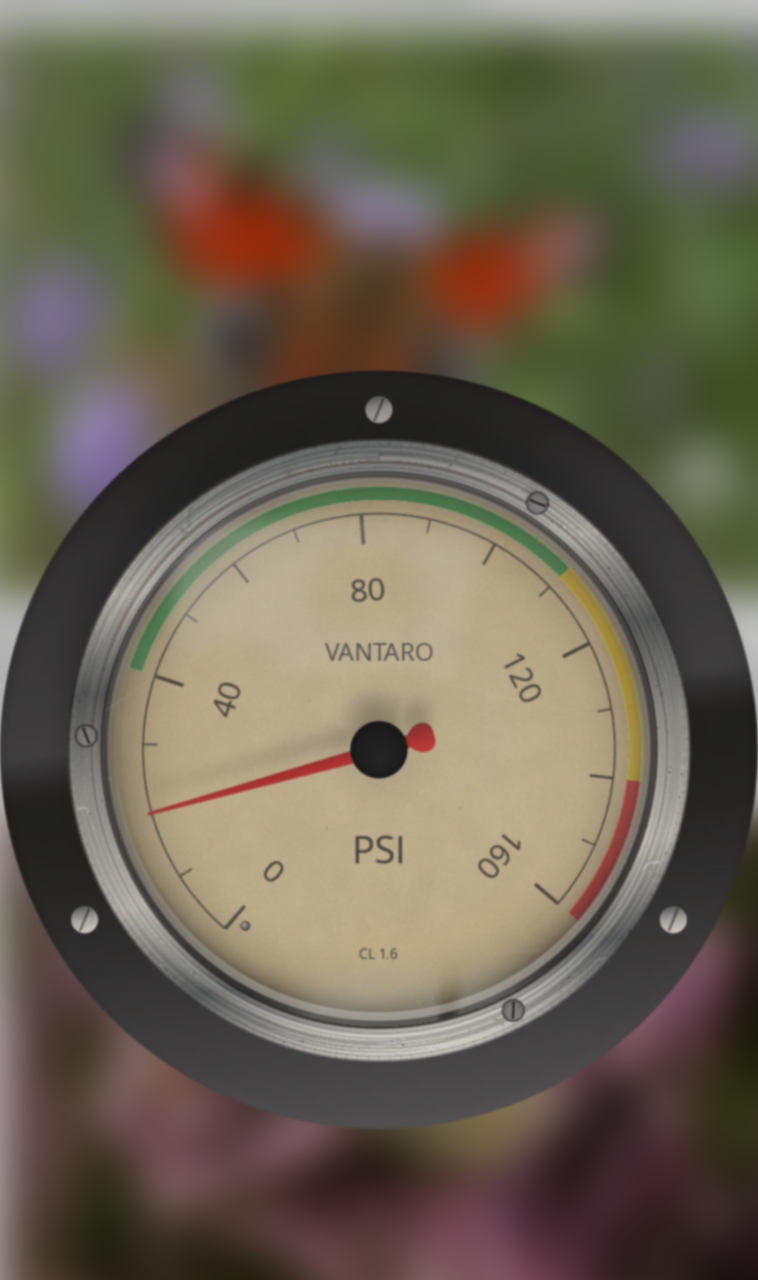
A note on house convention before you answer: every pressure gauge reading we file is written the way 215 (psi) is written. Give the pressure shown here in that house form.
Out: 20 (psi)
